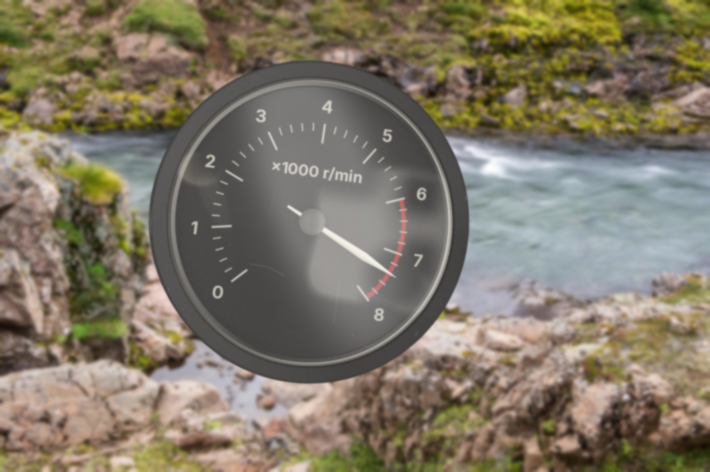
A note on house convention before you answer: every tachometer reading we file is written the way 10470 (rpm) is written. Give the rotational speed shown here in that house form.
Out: 7400 (rpm)
